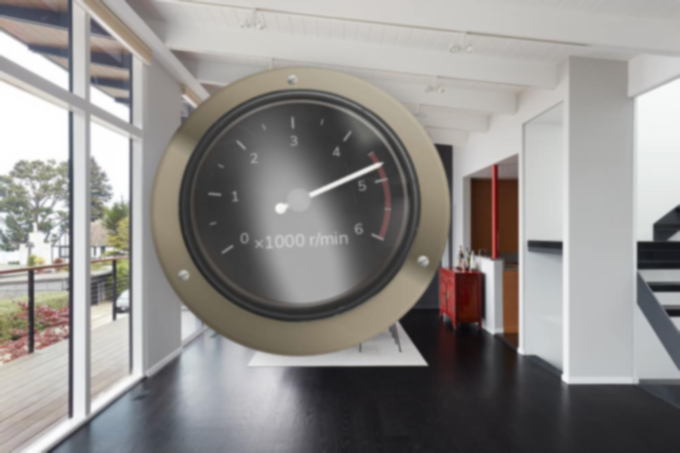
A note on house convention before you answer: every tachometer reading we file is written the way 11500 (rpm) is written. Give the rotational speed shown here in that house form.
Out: 4750 (rpm)
